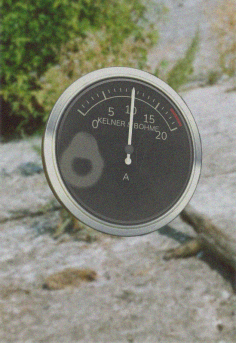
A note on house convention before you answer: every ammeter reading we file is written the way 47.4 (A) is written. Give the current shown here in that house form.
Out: 10 (A)
